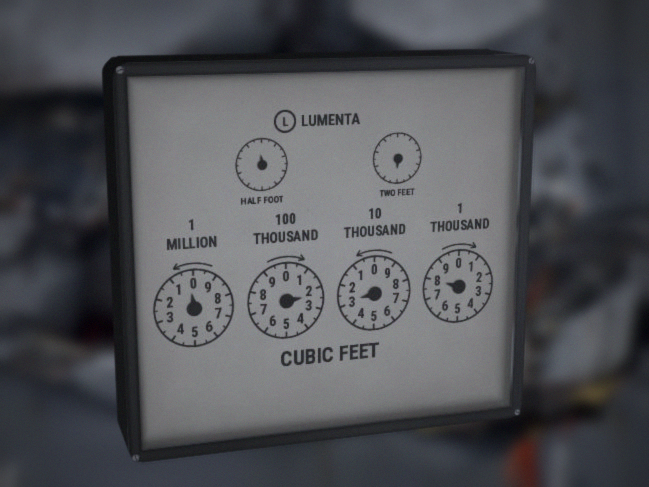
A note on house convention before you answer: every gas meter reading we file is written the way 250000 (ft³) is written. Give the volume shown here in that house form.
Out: 22800 (ft³)
